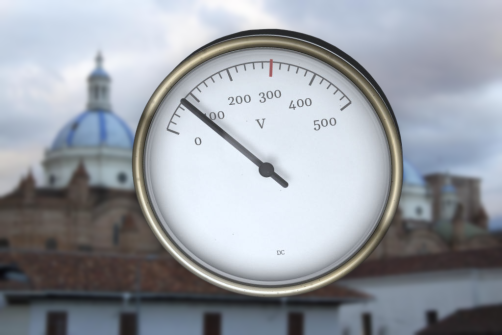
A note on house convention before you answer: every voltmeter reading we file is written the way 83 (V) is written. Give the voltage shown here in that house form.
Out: 80 (V)
